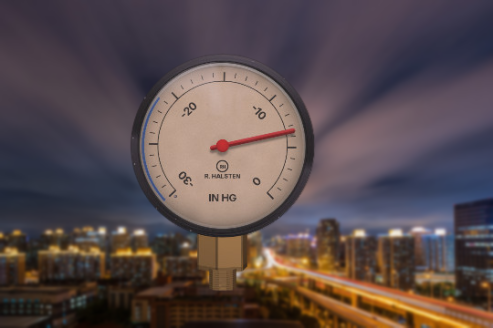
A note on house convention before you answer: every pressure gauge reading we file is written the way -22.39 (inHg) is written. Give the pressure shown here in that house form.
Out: -6.5 (inHg)
